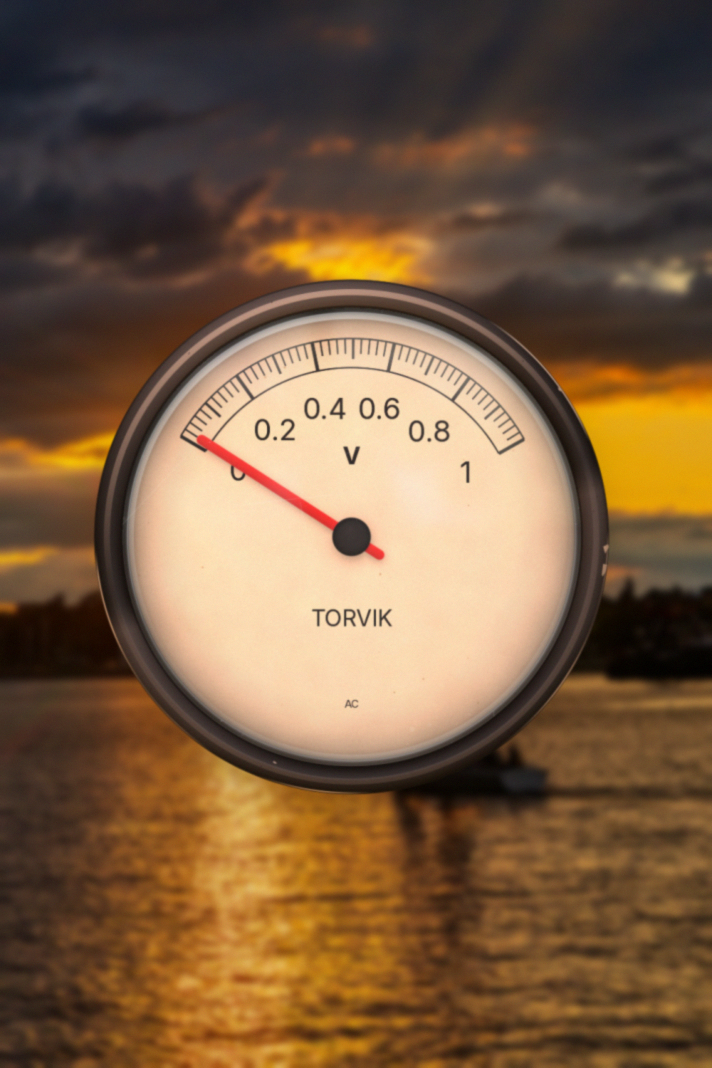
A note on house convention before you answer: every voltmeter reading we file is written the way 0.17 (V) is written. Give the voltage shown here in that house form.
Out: 0.02 (V)
